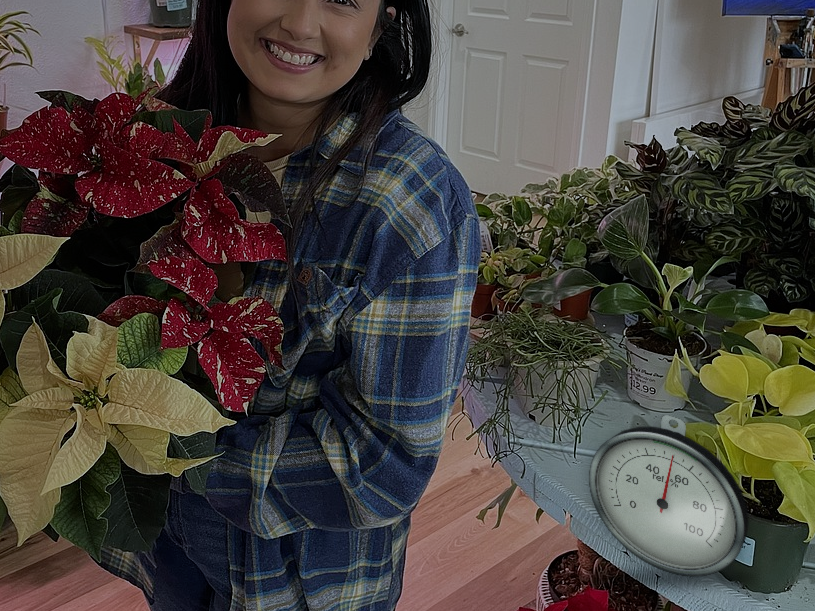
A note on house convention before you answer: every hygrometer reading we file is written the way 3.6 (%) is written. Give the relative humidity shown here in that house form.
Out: 52 (%)
